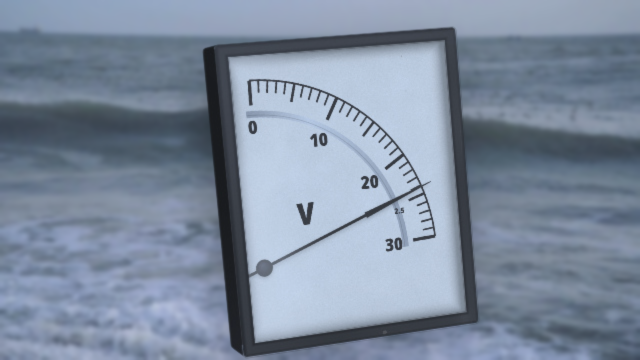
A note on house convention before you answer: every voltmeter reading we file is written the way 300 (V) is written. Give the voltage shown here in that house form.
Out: 24 (V)
